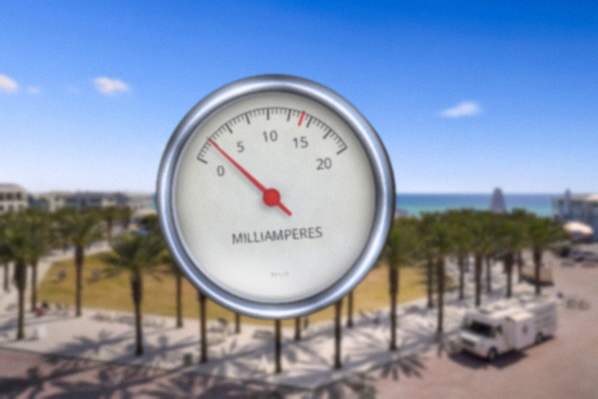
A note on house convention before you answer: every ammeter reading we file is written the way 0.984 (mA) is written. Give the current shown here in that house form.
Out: 2.5 (mA)
